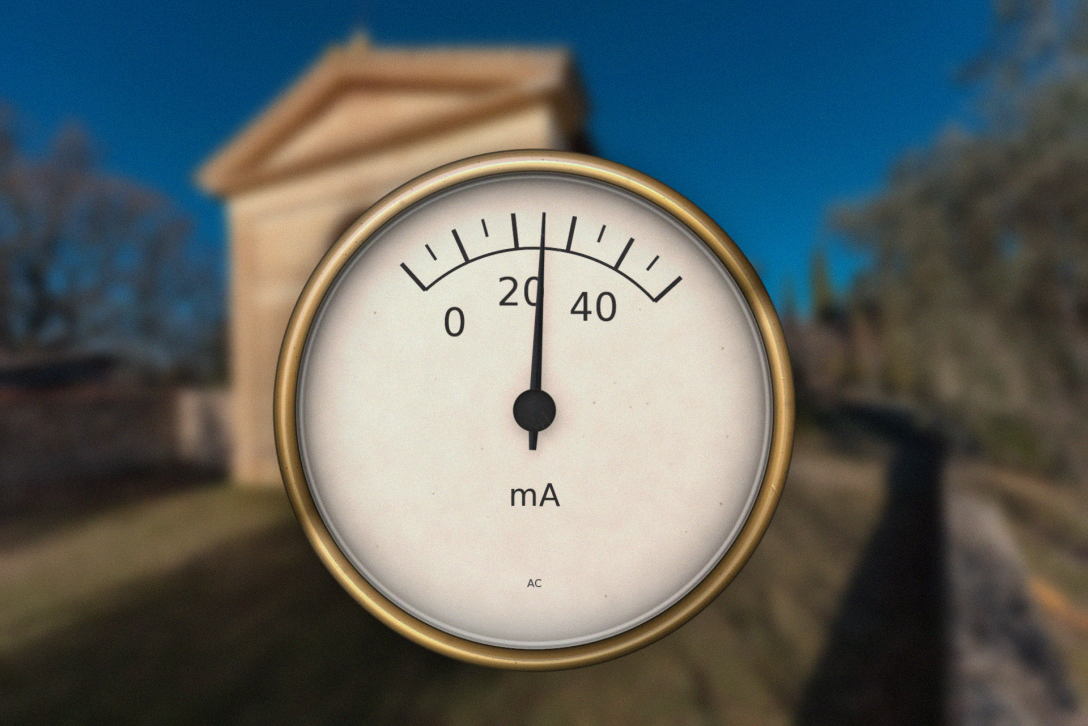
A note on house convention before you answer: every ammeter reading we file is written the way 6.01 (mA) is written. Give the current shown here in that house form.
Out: 25 (mA)
